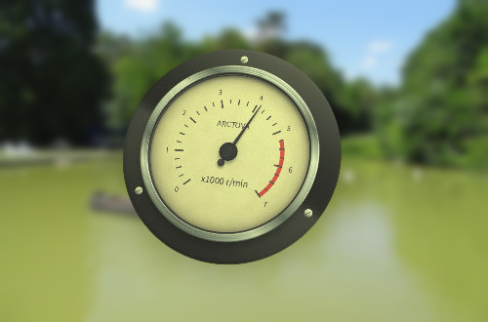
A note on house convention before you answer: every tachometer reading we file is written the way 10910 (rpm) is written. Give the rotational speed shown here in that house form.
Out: 4125 (rpm)
